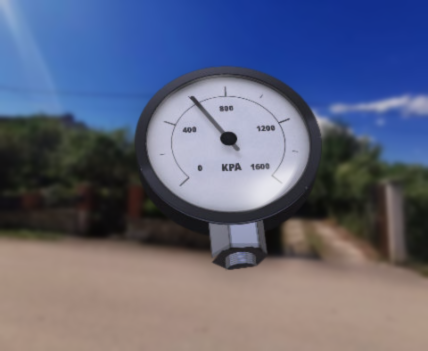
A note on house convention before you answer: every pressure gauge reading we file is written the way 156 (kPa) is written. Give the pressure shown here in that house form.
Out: 600 (kPa)
